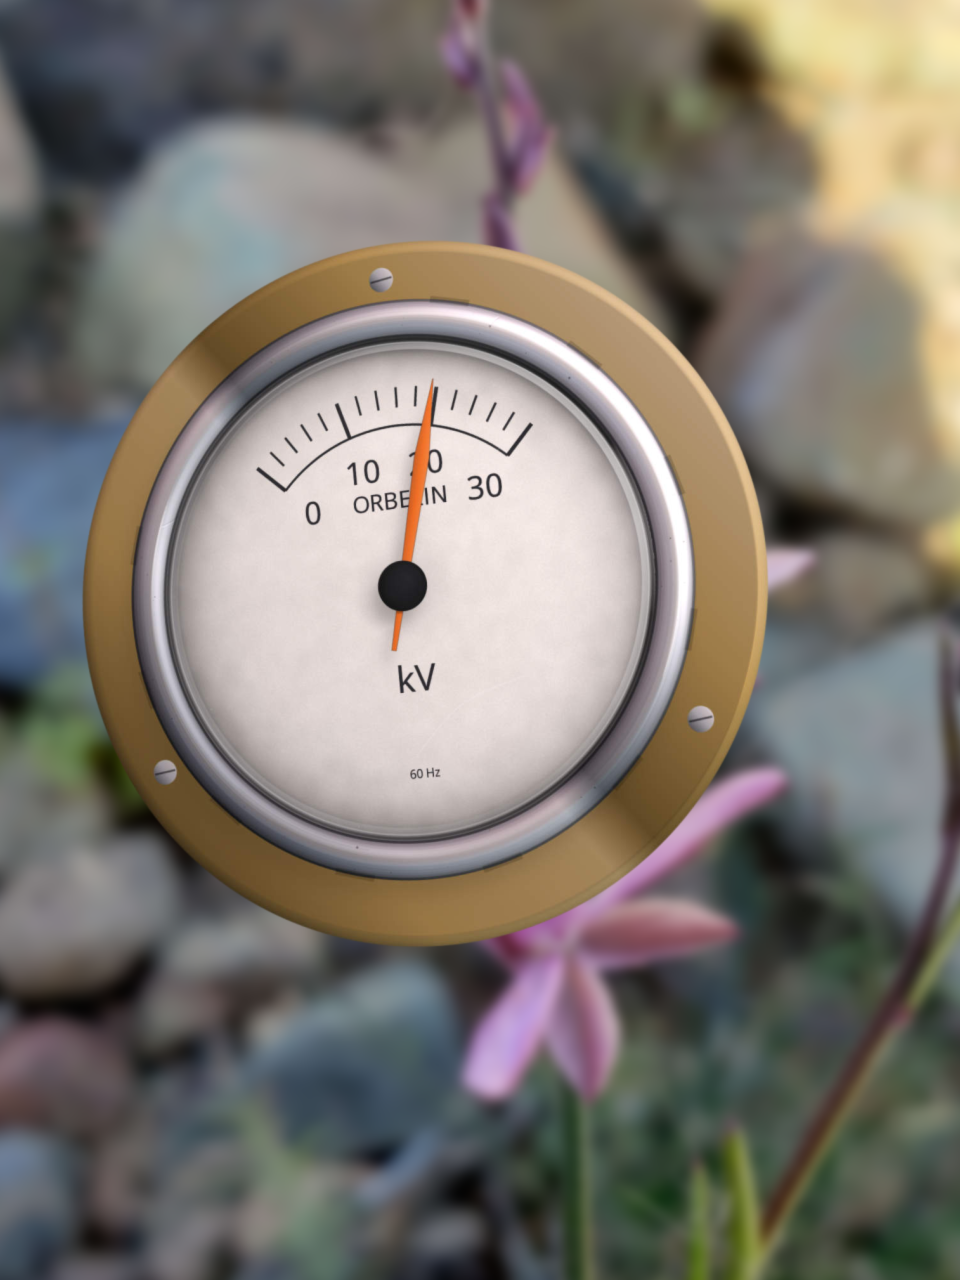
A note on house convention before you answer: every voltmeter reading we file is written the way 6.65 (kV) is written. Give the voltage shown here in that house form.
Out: 20 (kV)
